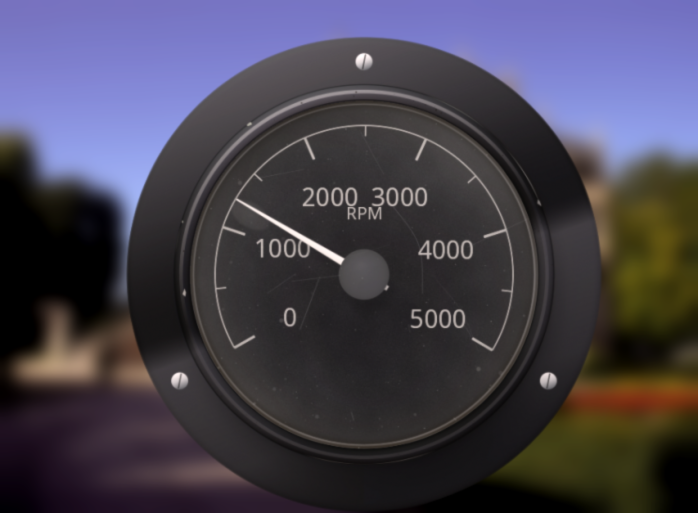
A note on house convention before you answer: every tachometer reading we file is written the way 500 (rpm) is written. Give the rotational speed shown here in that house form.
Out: 1250 (rpm)
